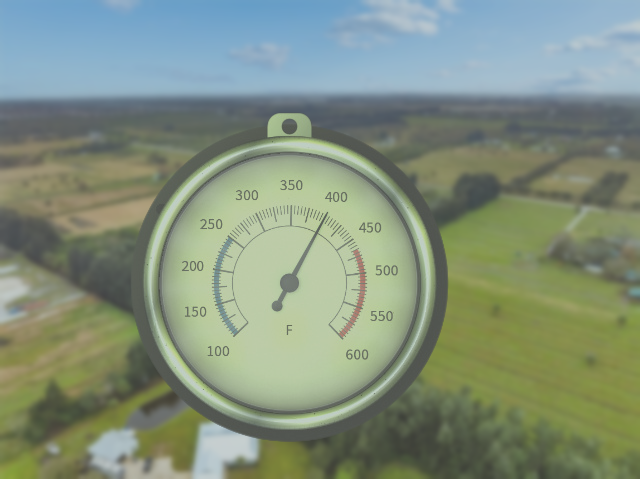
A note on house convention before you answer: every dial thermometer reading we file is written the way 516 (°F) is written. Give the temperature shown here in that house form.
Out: 400 (°F)
